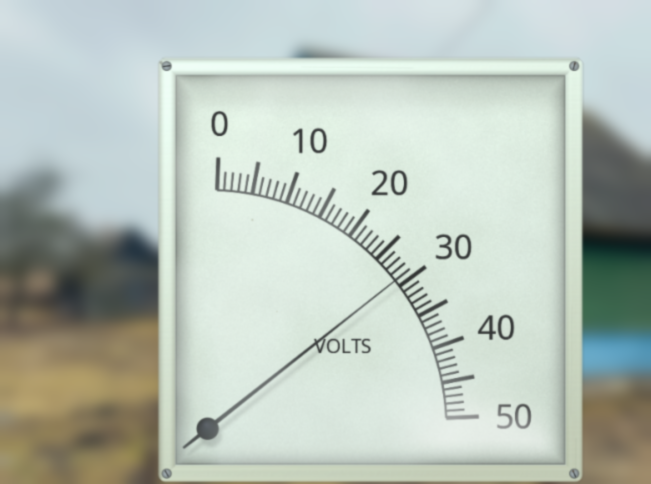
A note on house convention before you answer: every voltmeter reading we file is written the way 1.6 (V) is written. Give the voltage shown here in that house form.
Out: 29 (V)
